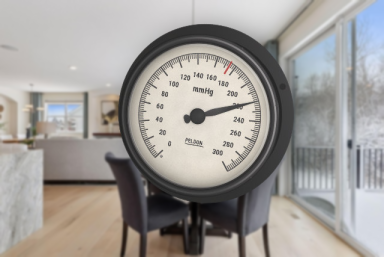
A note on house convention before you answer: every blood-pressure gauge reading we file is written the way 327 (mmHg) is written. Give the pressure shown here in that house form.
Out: 220 (mmHg)
